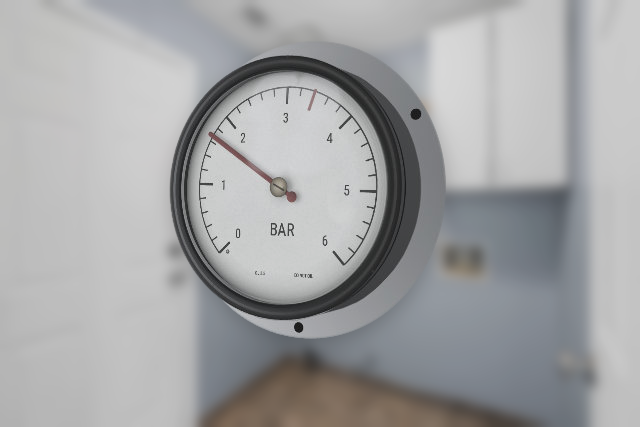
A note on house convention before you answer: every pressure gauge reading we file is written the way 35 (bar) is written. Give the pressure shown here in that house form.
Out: 1.7 (bar)
